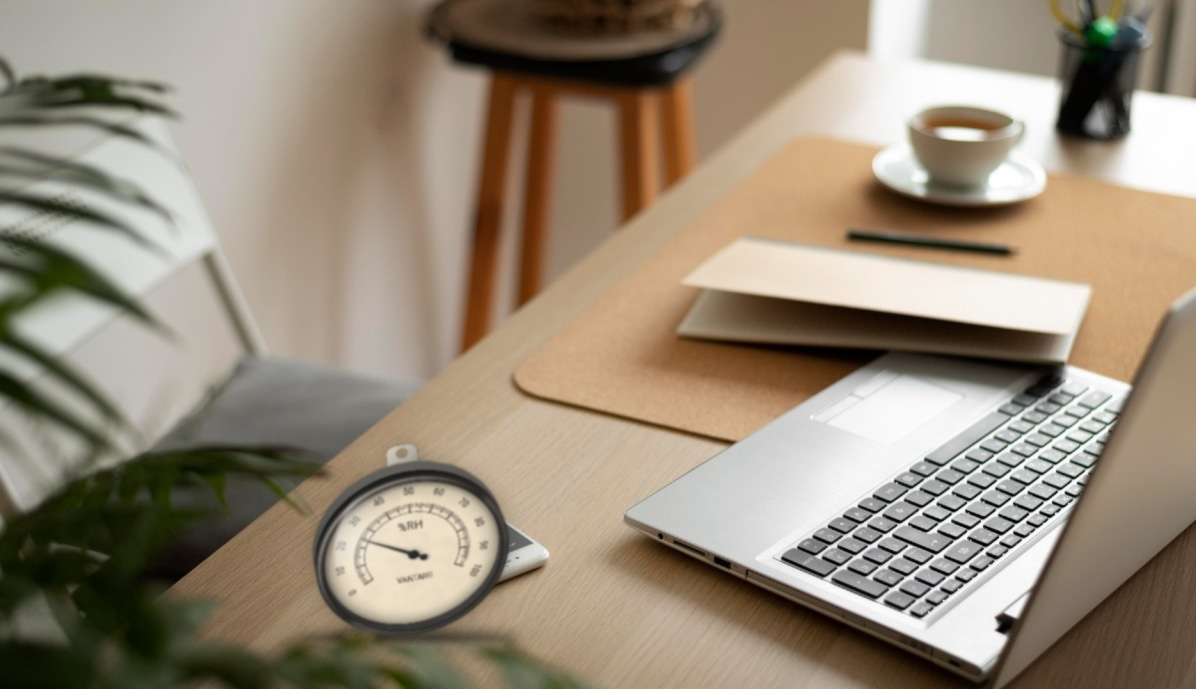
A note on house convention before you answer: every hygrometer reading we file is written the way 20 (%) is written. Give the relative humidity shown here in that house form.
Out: 25 (%)
